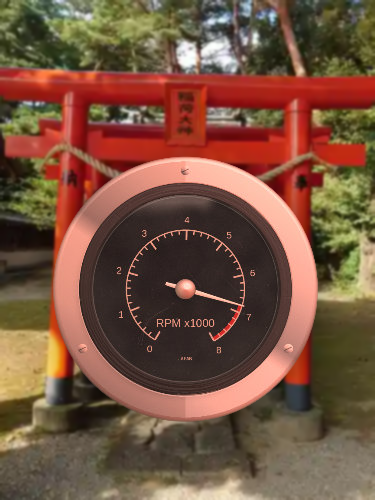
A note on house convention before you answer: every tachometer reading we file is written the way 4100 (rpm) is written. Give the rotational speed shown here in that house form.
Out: 6800 (rpm)
